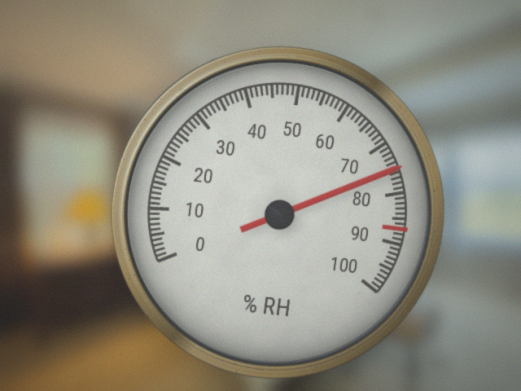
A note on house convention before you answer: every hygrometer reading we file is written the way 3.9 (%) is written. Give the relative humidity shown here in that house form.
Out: 75 (%)
